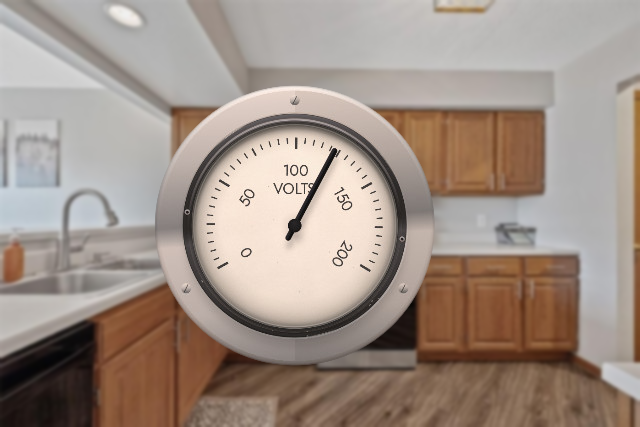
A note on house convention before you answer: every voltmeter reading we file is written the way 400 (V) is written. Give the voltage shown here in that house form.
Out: 122.5 (V)
